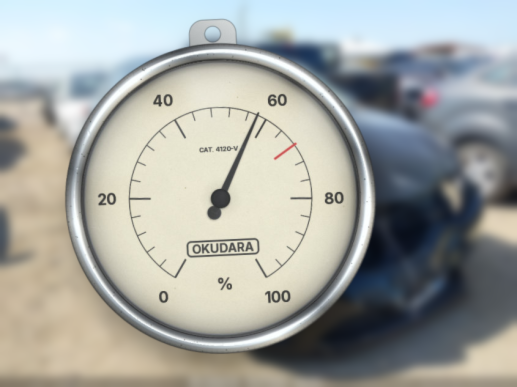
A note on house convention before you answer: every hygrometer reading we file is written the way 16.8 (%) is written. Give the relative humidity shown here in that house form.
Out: 58 (%)
